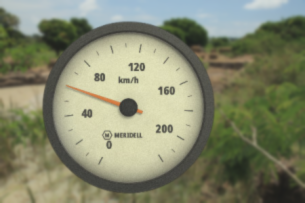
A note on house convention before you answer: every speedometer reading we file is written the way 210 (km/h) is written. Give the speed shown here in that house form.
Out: 60 (km/h)
